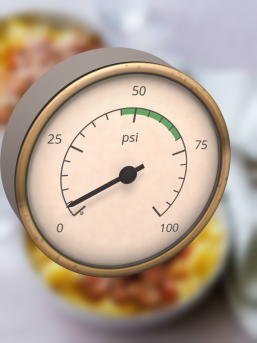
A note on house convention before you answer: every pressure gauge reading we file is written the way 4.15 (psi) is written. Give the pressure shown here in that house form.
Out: 5 (psi)
